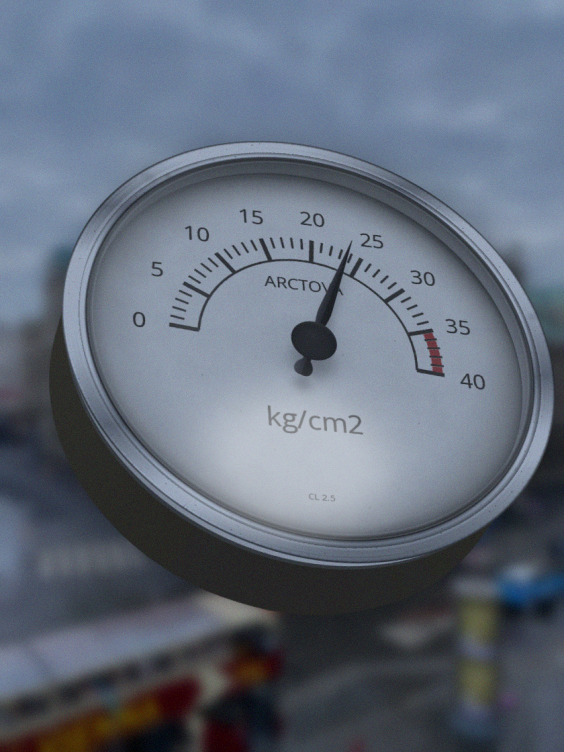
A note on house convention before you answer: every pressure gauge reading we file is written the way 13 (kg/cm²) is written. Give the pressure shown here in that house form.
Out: 23.5 (kg/cm²)
